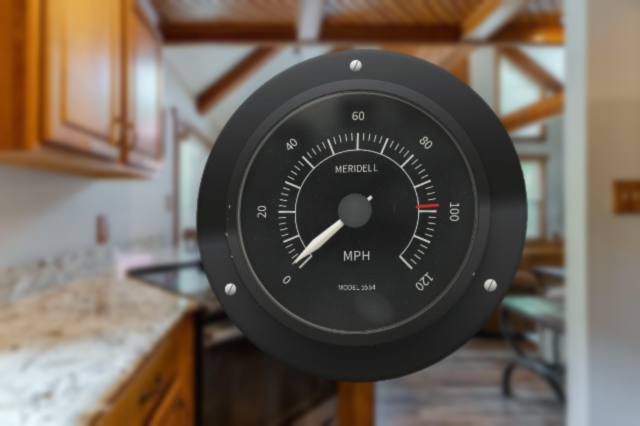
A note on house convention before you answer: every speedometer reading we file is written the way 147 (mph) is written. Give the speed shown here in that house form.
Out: 2 (mph)
